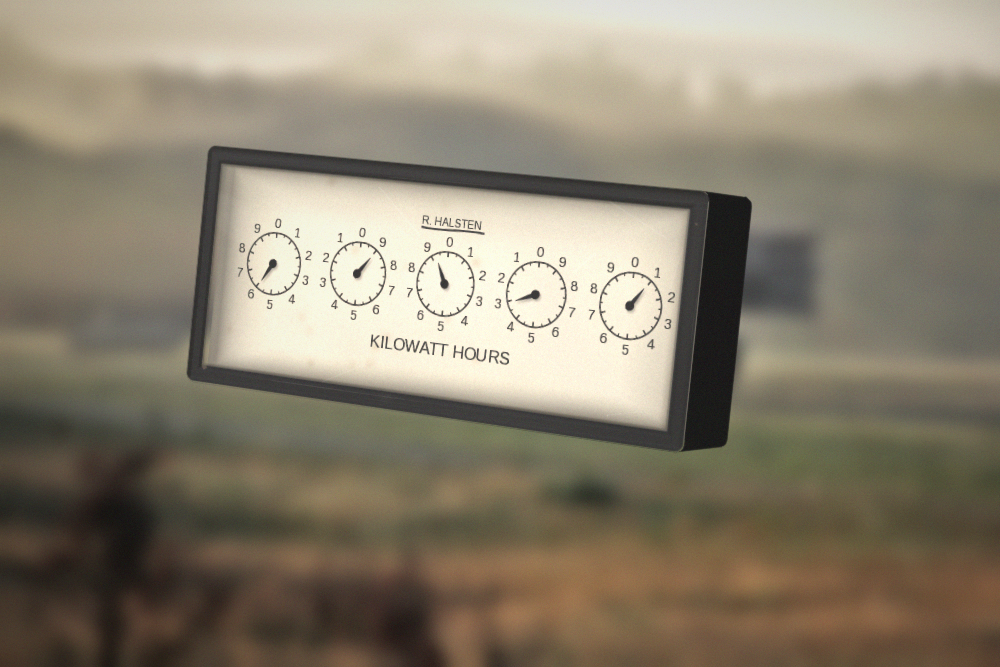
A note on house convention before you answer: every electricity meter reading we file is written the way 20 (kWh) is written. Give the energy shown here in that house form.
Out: 58931 (kWh)
